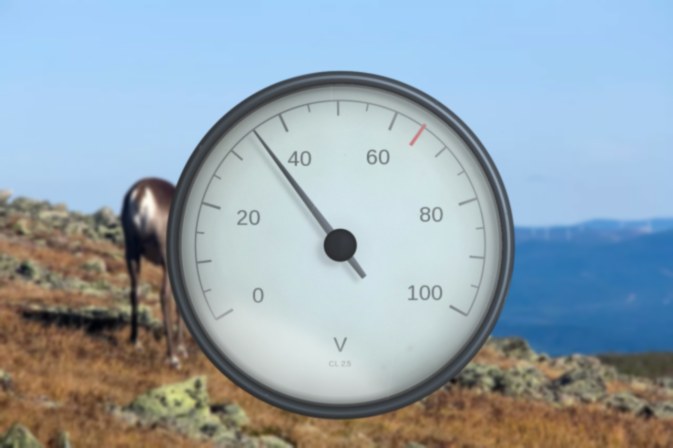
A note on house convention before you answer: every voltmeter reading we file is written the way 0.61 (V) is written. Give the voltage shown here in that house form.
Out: 35 (V)
